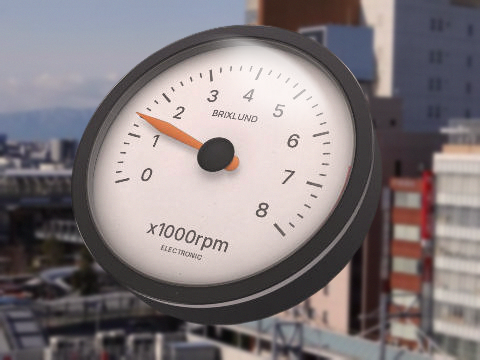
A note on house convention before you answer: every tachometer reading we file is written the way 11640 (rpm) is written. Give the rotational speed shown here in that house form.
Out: 1400 (rpm)
